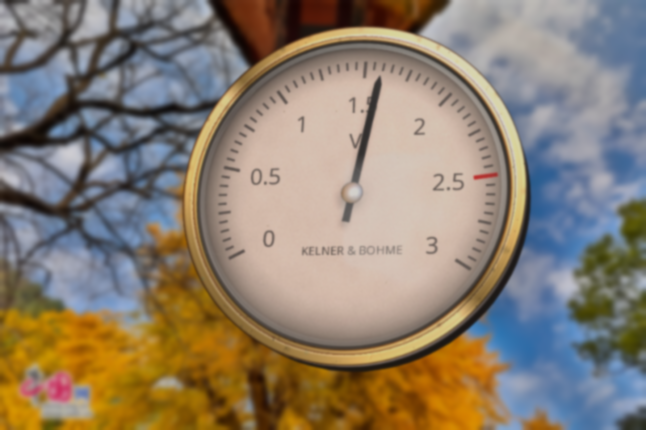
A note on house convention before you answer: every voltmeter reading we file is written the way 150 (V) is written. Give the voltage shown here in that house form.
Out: 1.6 (V)
